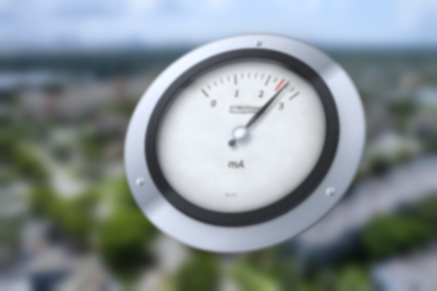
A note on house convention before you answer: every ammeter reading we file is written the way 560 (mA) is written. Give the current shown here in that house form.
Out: 2.6 (mA)
